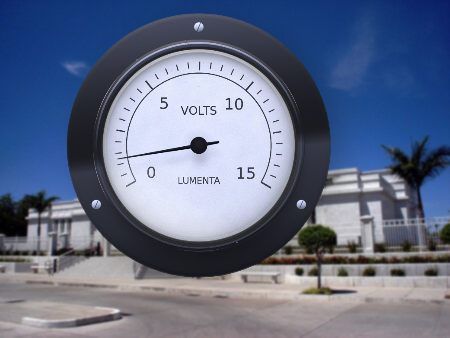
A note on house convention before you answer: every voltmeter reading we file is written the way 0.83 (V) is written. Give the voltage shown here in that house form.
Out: 1.25 (V)
